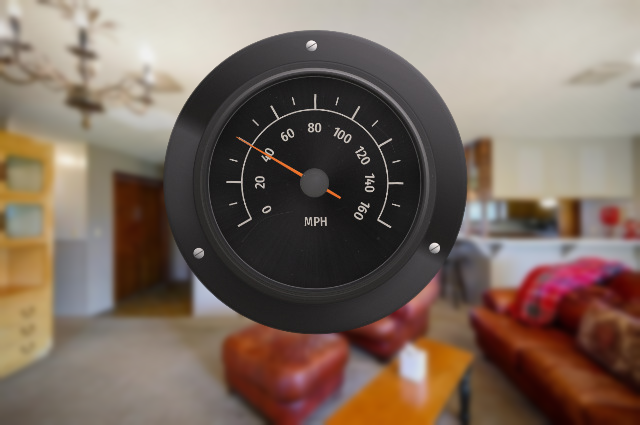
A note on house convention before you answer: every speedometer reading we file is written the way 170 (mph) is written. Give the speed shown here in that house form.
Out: 40 (mph)
